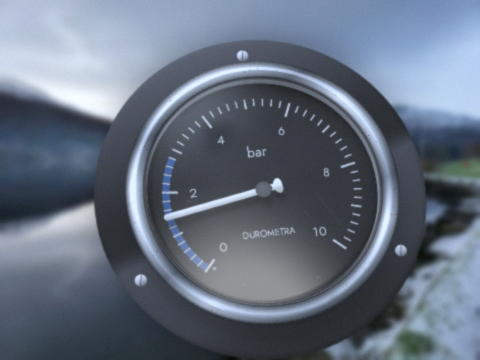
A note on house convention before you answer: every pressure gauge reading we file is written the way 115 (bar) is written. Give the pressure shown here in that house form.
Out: 1.4 (bar)
